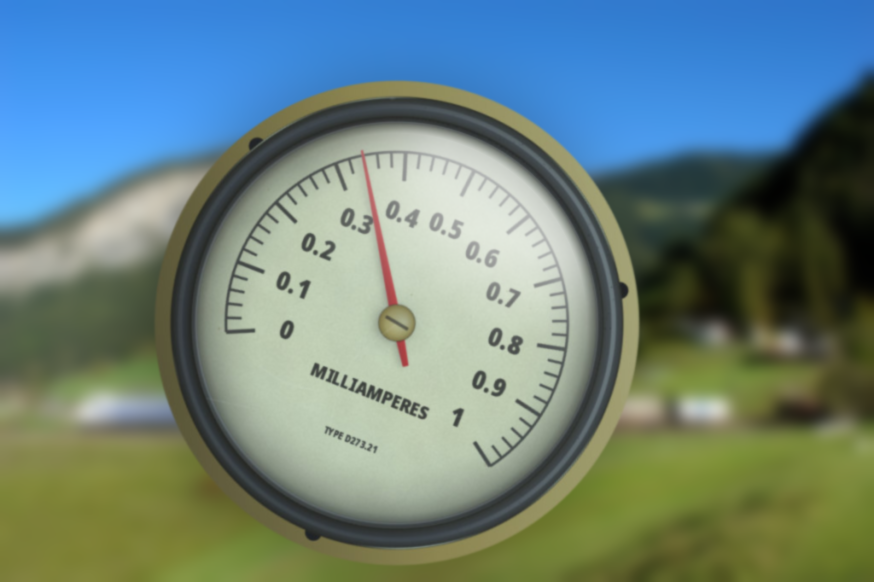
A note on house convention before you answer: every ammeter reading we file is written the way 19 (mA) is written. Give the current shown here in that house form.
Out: 0.34 (mA)
